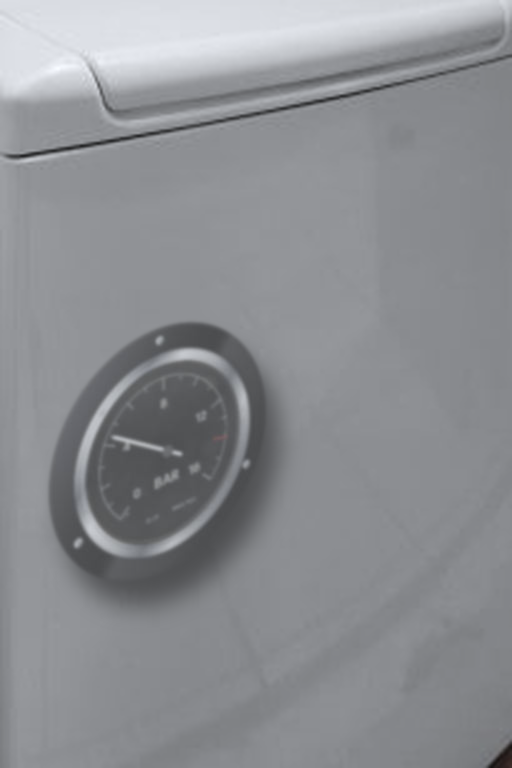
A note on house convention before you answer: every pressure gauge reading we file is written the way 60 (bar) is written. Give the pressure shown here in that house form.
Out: 4.5 (bar)
